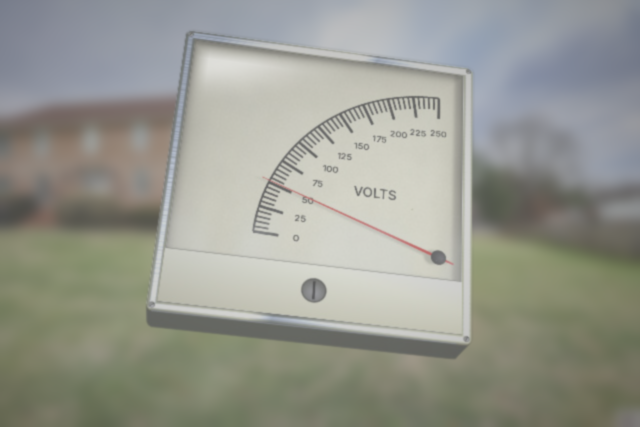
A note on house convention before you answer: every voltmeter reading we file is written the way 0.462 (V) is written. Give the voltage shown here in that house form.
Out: 50 (V)
